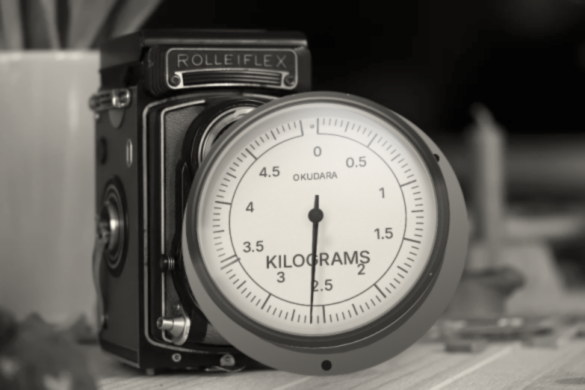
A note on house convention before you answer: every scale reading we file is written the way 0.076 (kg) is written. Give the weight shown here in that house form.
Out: 2.6 (kg)
